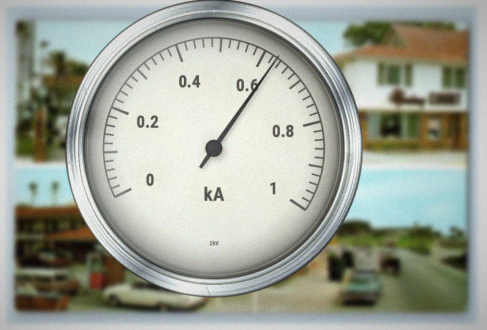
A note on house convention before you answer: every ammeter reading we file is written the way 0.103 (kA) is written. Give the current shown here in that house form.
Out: 0.63 (kA)
